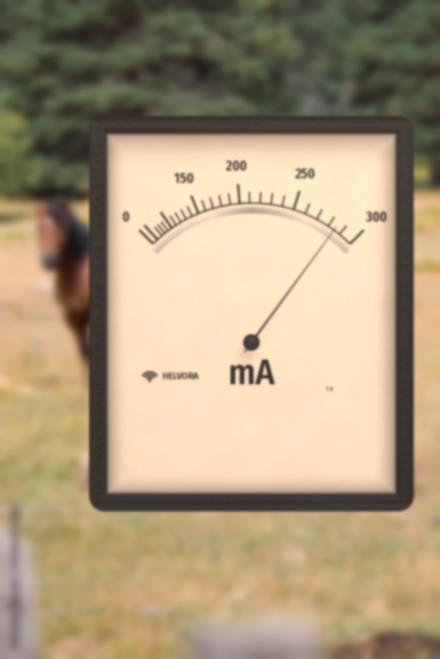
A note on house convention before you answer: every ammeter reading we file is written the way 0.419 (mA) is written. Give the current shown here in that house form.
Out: 285 (mA)
